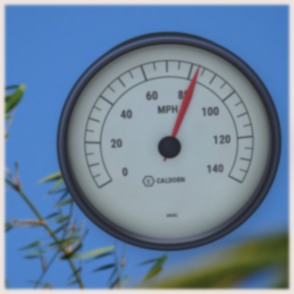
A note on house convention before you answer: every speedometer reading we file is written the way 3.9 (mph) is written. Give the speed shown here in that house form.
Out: 82.5 (mph)
